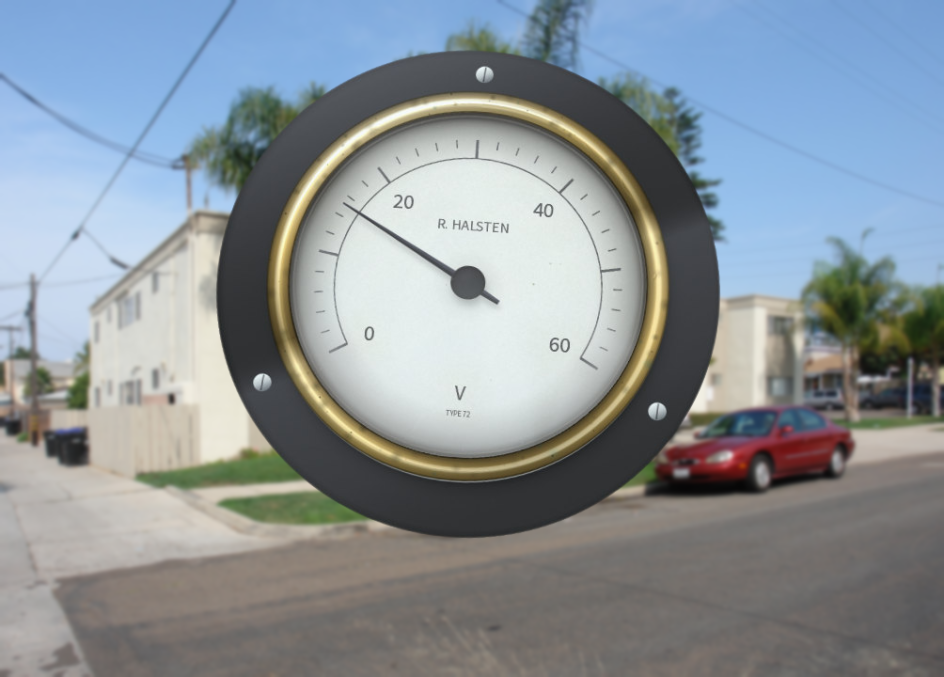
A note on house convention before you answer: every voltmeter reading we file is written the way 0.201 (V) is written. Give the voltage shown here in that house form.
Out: 15 (V)
